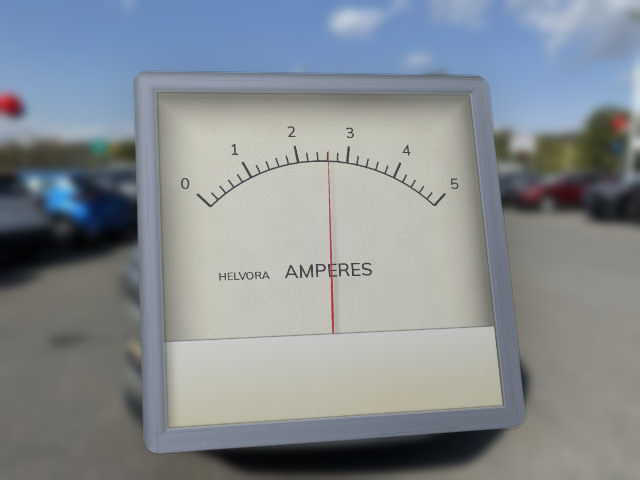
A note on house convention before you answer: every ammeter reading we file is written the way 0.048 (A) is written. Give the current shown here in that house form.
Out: 2.6 (A)
